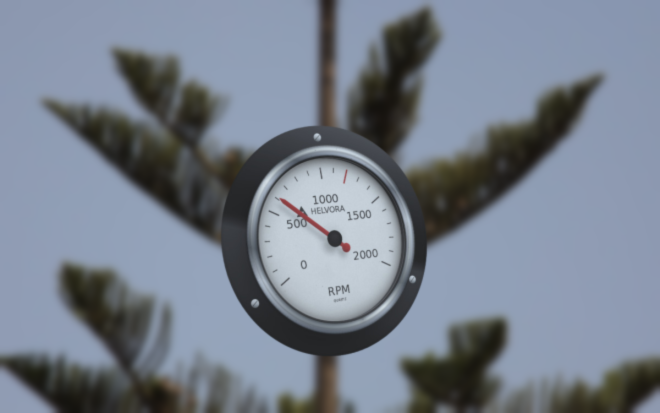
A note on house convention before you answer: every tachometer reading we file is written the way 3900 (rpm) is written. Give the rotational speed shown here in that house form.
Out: 600 (rpm)
